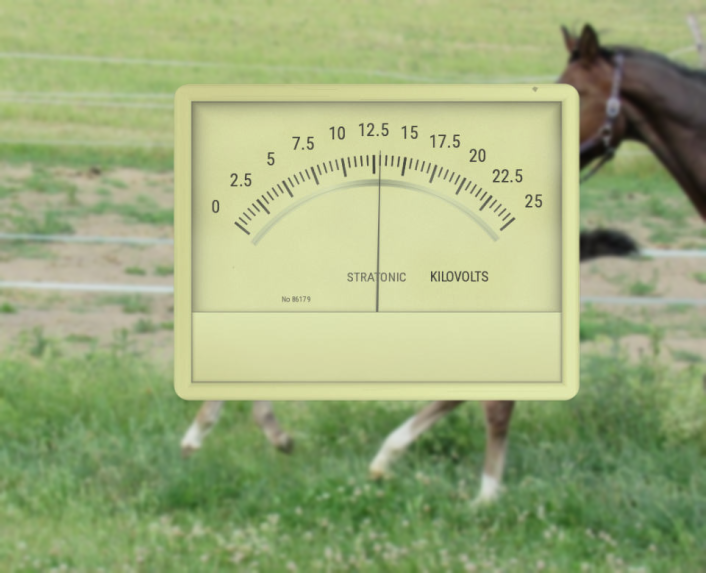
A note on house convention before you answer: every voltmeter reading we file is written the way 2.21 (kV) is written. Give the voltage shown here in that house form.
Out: 13 (kV)
